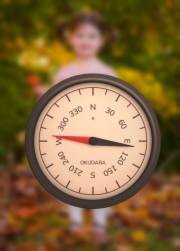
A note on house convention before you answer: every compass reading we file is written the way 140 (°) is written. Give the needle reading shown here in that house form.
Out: 277.5 (°)
